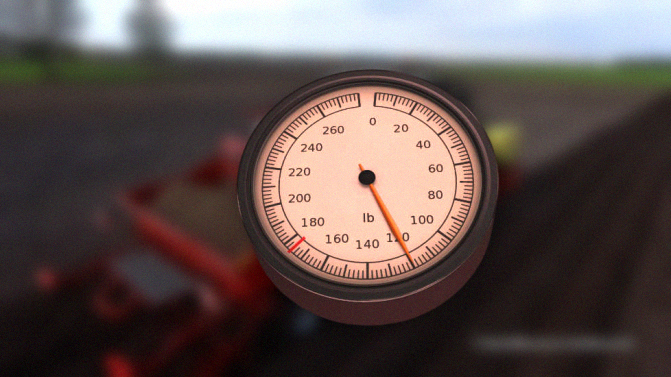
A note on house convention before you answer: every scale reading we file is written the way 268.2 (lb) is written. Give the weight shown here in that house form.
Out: 120 (lb)
